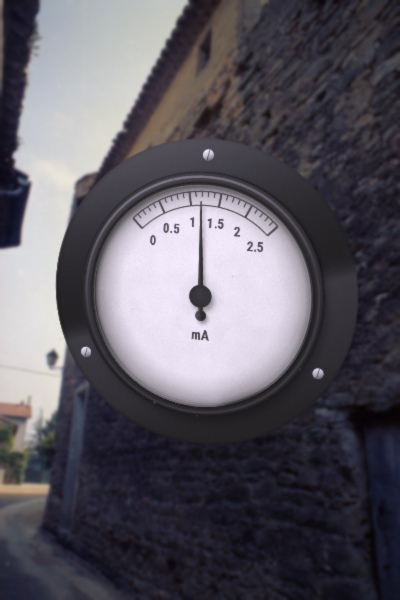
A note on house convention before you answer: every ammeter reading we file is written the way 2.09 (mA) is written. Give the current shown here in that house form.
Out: 1.2 (mA)
